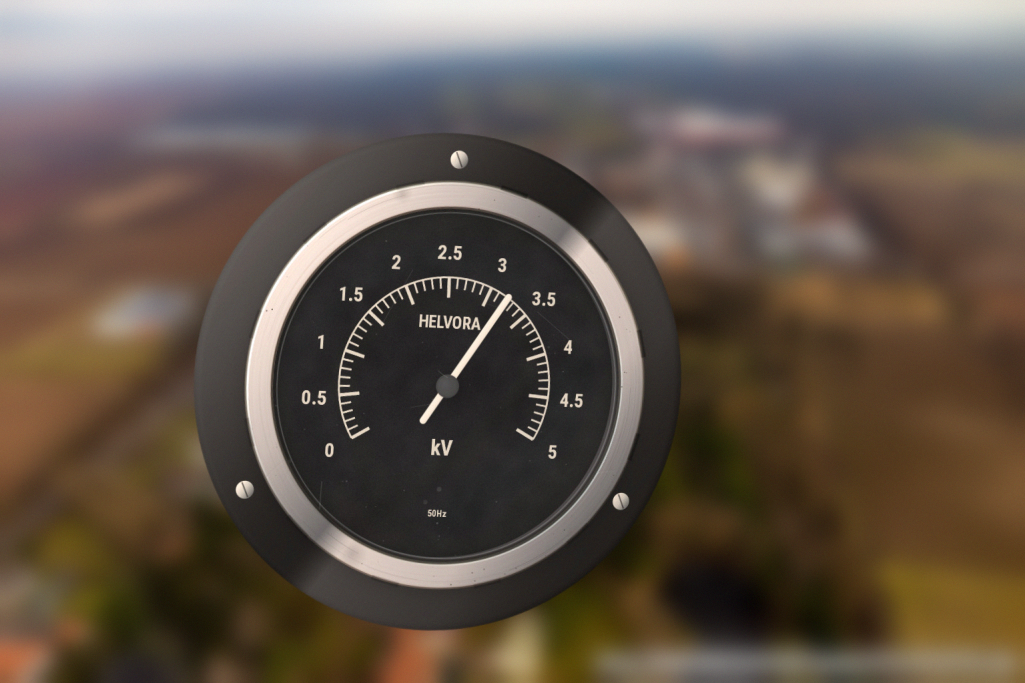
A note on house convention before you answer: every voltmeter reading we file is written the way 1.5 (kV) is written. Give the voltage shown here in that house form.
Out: 3.2 (kV)
